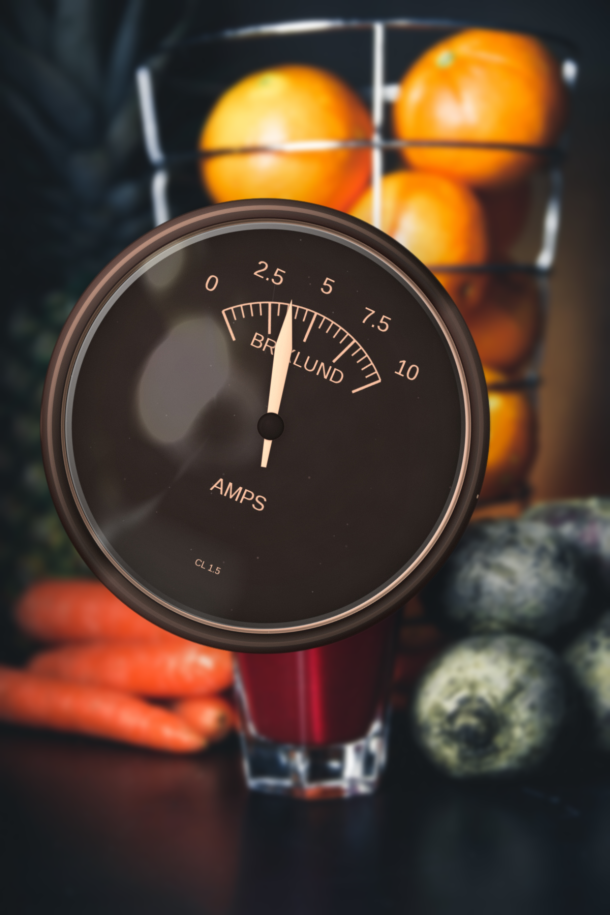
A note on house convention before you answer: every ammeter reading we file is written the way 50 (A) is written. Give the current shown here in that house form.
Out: 3.5 (A)
